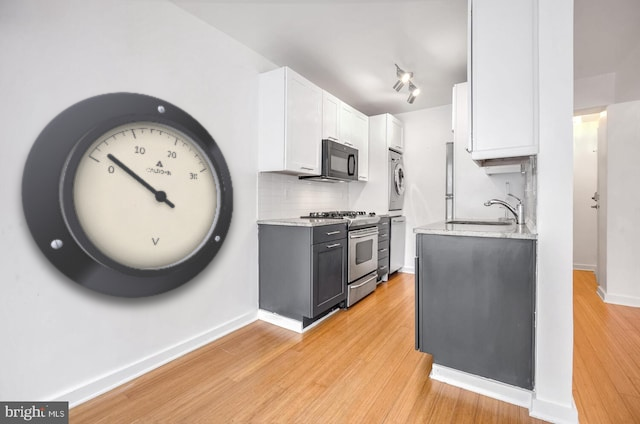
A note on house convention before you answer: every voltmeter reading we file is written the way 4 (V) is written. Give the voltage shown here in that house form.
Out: 2 (V)
